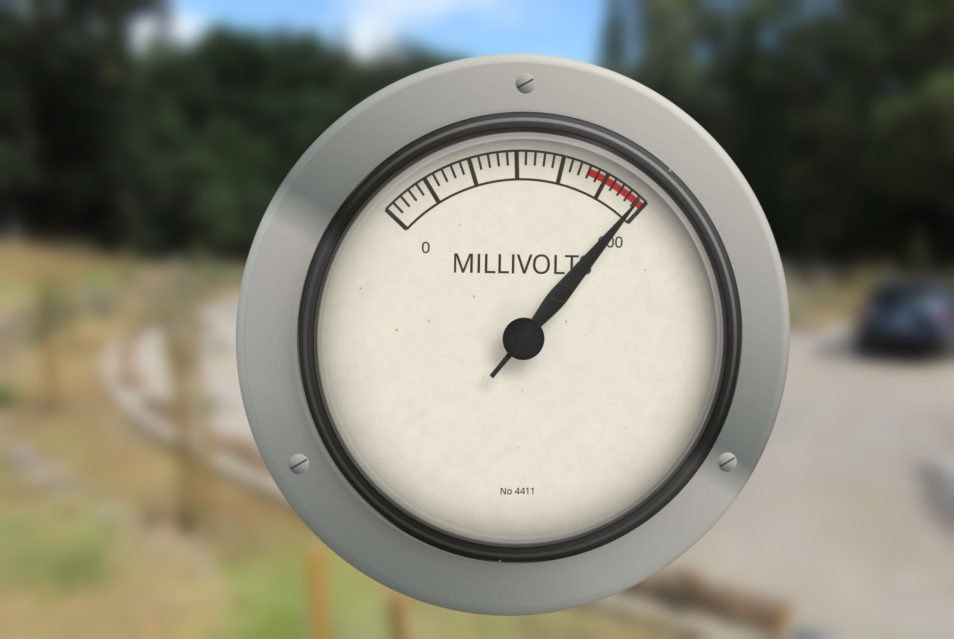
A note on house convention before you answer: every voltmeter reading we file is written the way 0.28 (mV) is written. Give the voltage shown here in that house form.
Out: 580 (mV)
